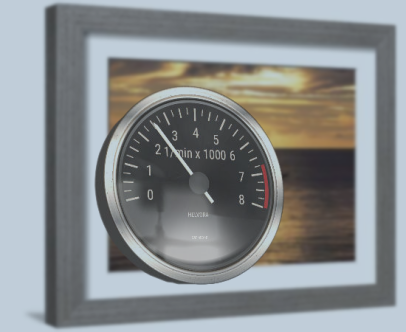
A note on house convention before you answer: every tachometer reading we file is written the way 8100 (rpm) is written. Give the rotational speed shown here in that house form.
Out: 2500 (rpm)
